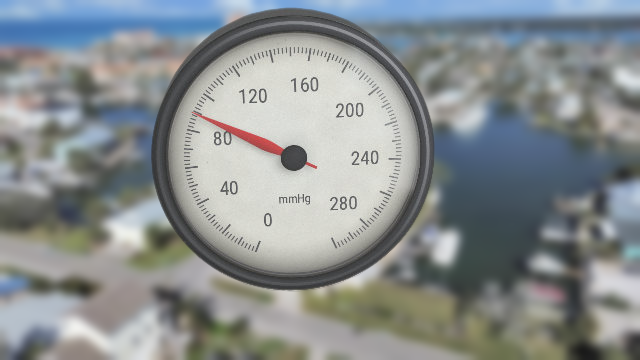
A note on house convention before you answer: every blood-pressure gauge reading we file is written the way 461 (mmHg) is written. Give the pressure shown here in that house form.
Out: 90 (mmHg)
